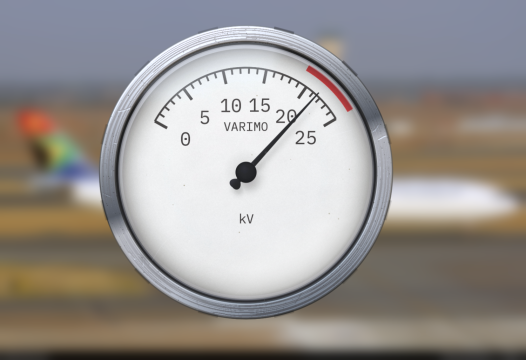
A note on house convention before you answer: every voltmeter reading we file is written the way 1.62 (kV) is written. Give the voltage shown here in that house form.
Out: 21.5 (kV)
